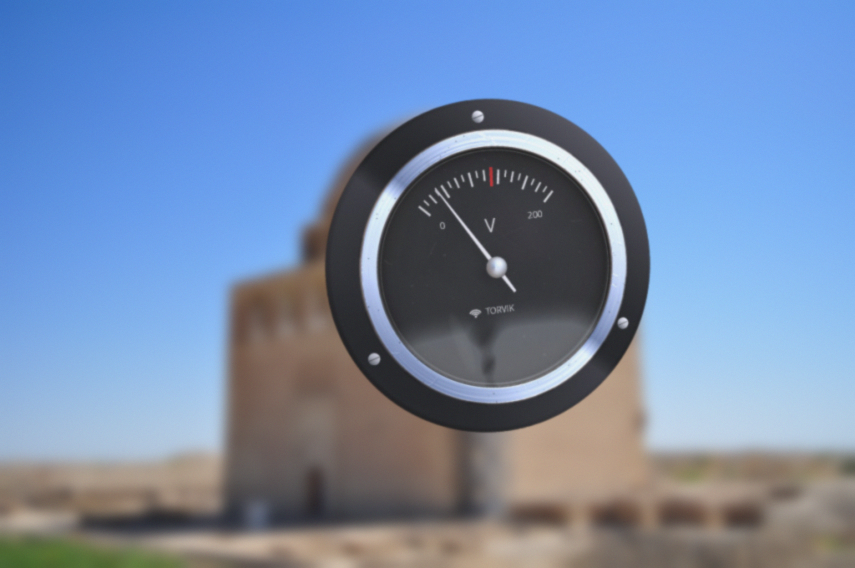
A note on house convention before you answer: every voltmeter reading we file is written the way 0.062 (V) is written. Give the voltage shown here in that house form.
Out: 30 (V)
